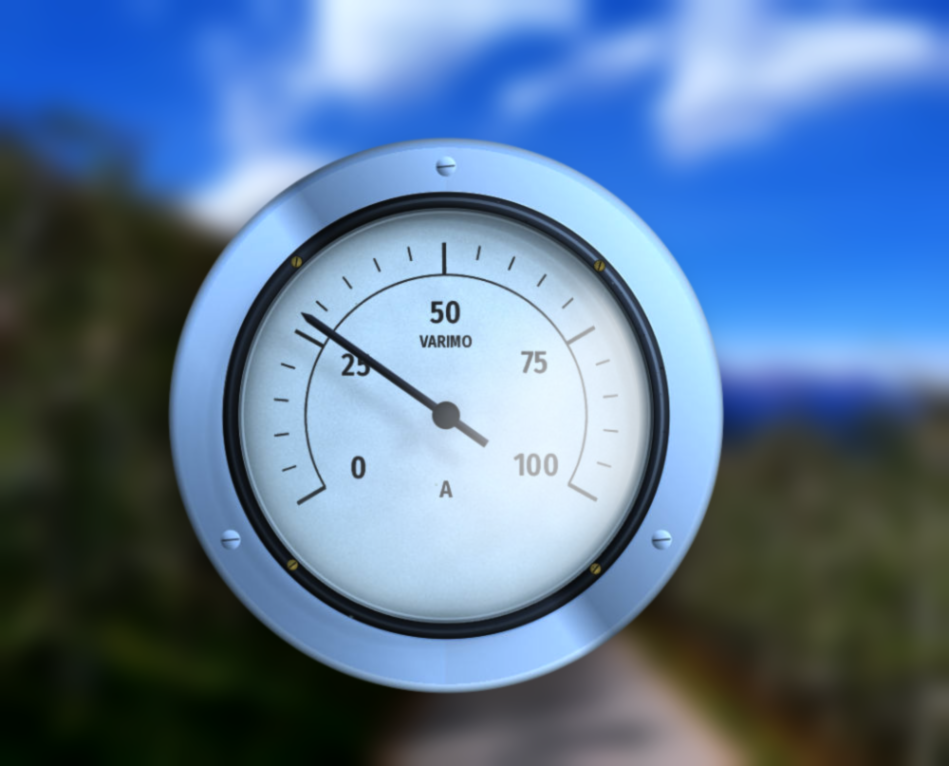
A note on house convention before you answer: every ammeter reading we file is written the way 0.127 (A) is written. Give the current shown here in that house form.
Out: 27.5 (A)
